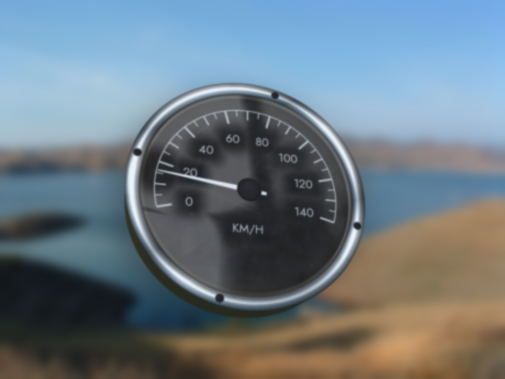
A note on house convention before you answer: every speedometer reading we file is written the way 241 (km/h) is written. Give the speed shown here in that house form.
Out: 15 (km/h)
